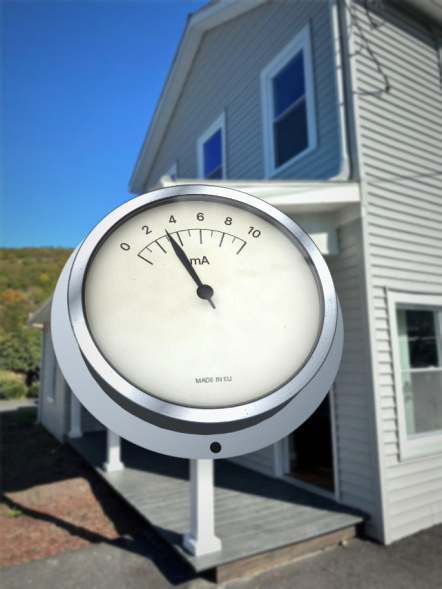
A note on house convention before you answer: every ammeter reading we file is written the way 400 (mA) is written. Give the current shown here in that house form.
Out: 3 (mA)
